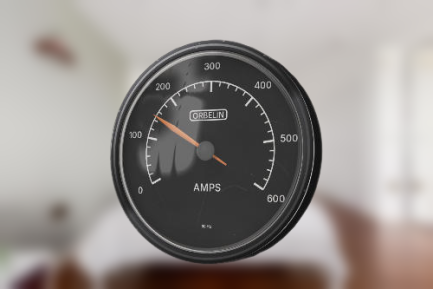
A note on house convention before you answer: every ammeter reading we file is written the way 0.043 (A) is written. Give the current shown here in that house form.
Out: 150 (A)
